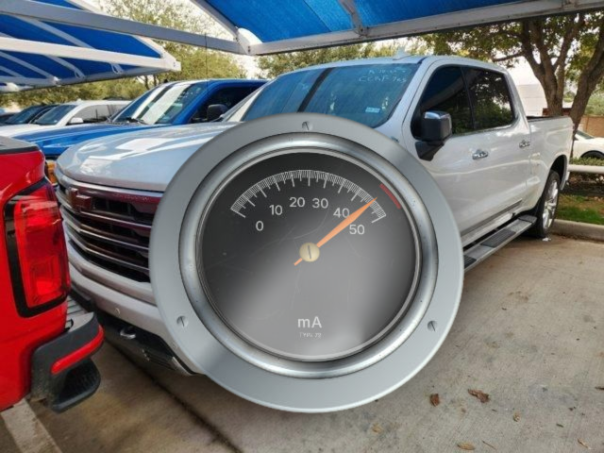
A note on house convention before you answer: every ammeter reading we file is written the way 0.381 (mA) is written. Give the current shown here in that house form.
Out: 45 (mA)
